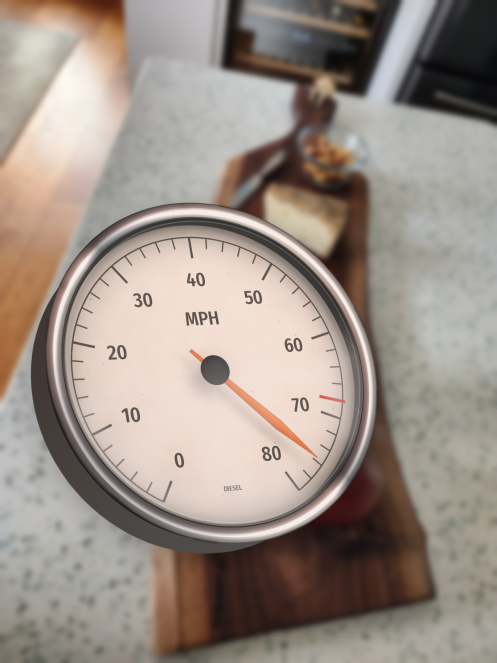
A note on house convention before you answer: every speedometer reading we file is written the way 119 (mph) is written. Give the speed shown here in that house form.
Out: 76 (mph)
